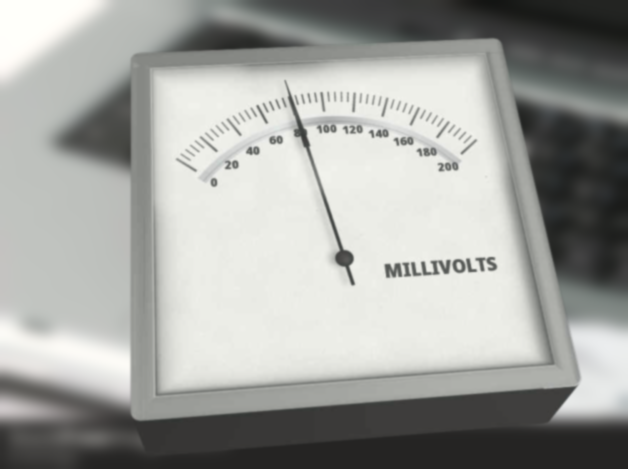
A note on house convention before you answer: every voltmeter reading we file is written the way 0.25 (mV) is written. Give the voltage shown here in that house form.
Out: 80 (mV)
